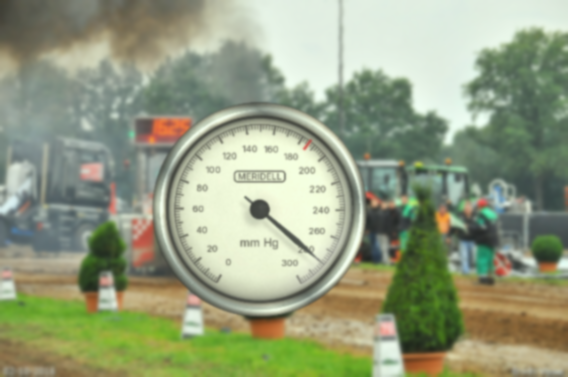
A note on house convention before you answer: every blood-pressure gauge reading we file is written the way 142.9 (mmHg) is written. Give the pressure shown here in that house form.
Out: 280 (mmHg)
